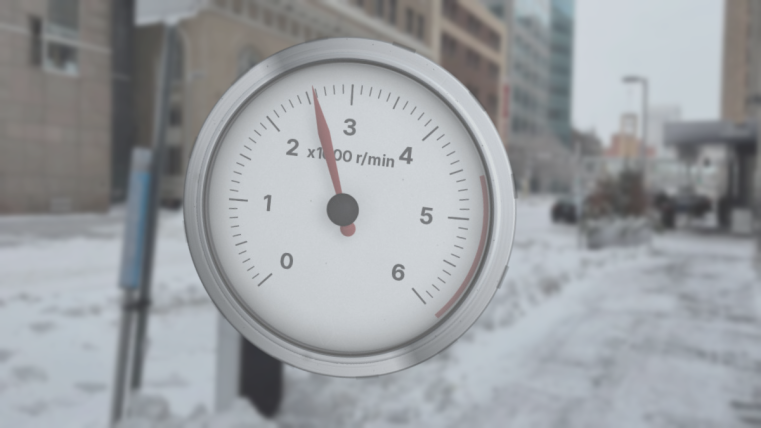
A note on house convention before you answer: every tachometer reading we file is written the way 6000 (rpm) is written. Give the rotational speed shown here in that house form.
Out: 2600 (rpm)
